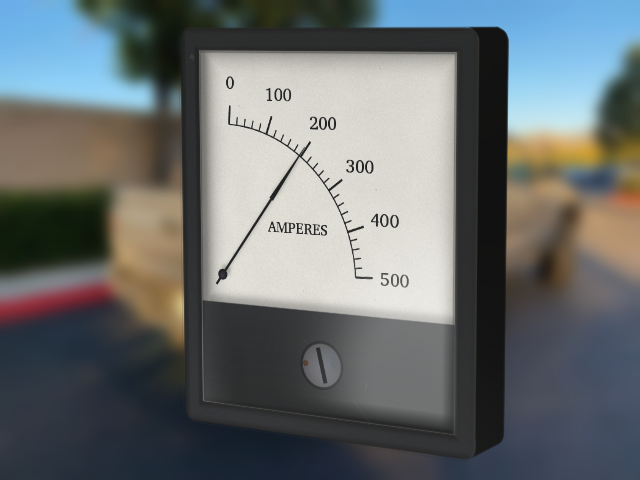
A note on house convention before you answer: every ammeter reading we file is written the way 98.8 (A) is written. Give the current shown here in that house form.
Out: 200 (A)
